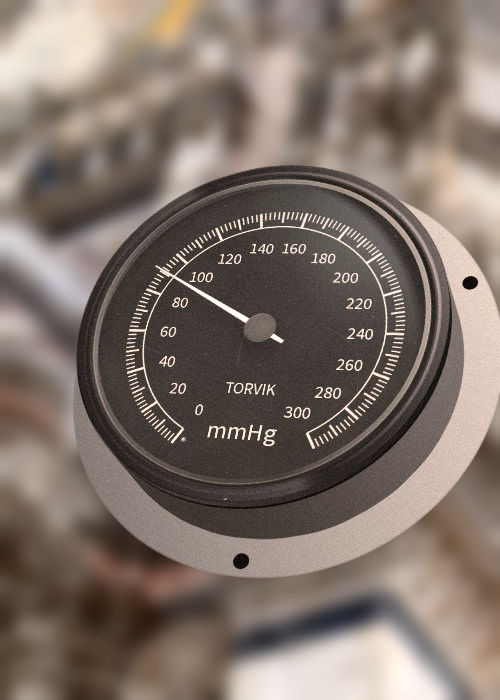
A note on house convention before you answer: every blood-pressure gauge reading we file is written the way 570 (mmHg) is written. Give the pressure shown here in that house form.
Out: 90 (mmHg)
